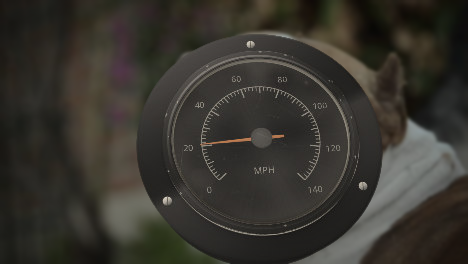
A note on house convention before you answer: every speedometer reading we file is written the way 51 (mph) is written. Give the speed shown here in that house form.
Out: 20 (mph)
